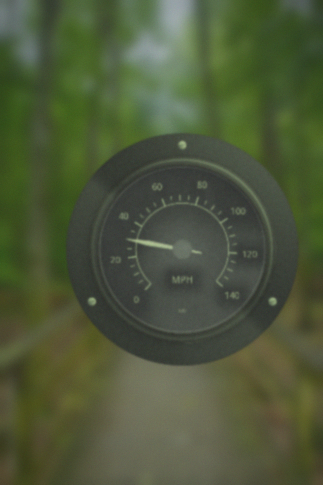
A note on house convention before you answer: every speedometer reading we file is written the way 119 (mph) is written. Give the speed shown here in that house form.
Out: 30 (mph)
